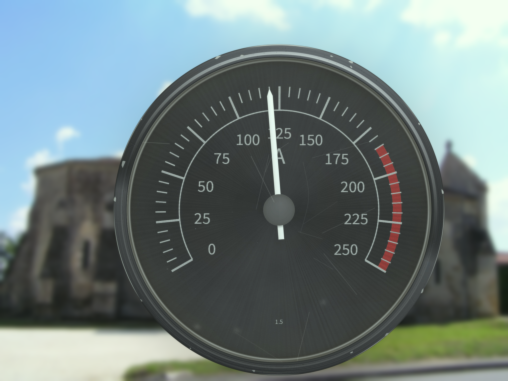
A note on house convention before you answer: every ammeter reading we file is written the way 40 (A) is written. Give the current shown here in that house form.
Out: 120 (A)
